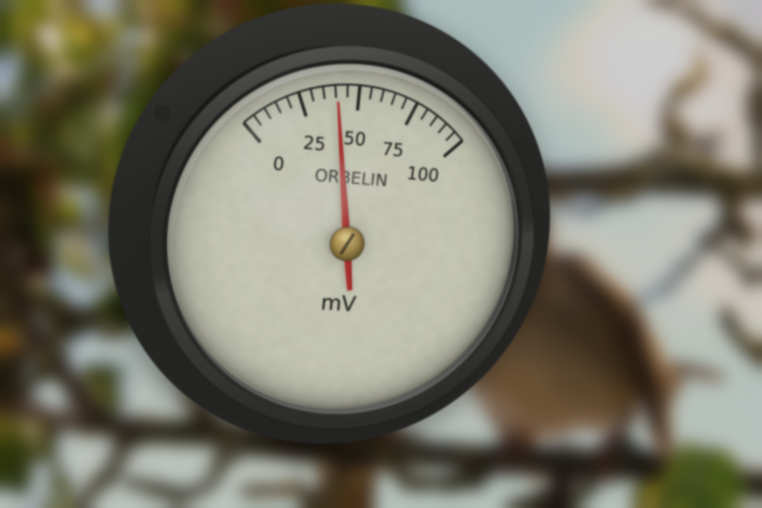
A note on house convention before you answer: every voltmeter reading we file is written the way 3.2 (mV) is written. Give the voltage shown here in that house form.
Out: 40 (mV)
